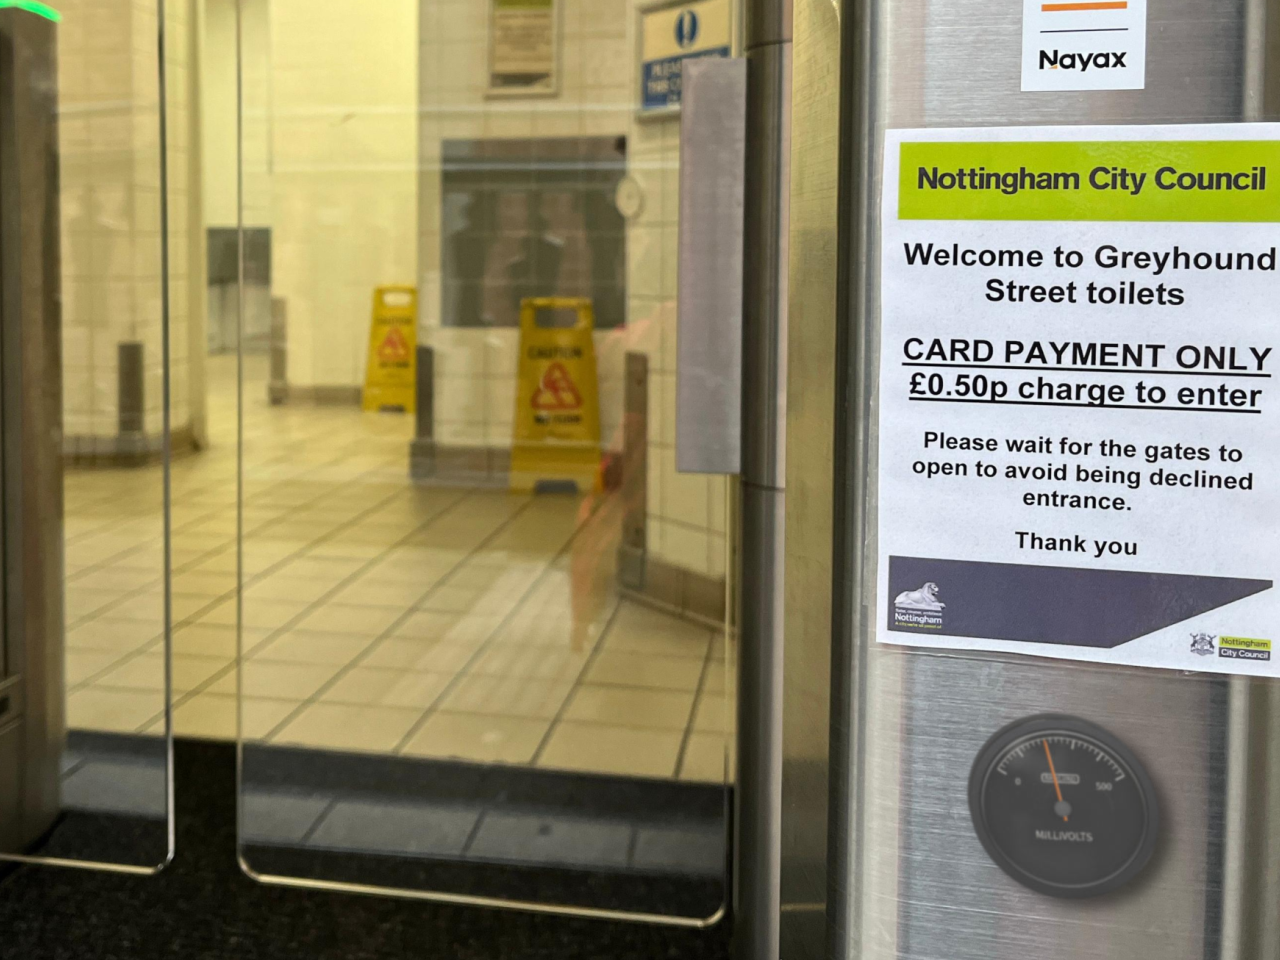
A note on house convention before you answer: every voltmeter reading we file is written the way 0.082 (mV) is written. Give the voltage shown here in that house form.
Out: 200 (mV)
